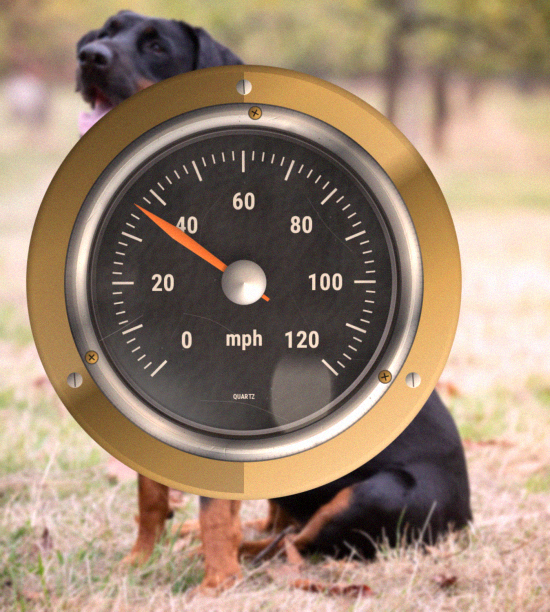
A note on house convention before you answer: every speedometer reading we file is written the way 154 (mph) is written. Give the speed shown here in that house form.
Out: 36 (mph)
